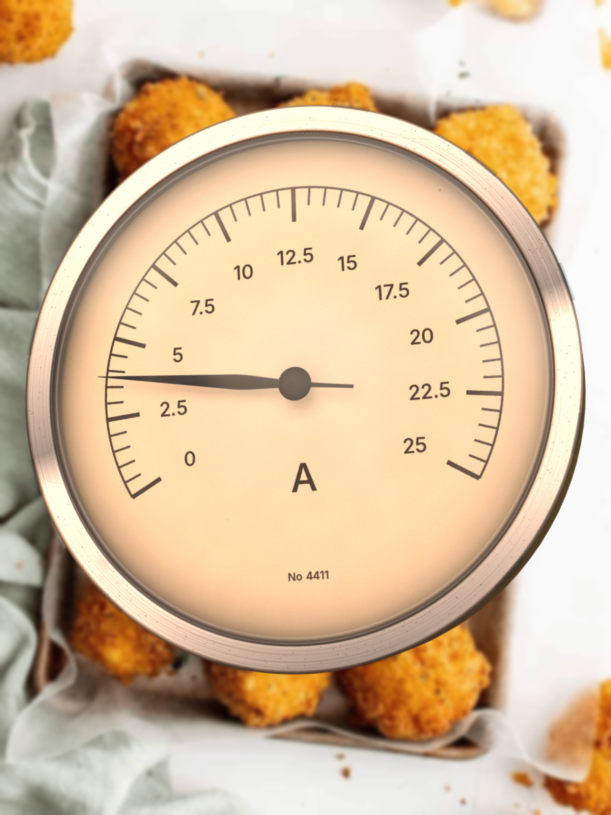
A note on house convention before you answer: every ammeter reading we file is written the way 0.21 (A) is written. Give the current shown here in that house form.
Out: 3.75 (A)
